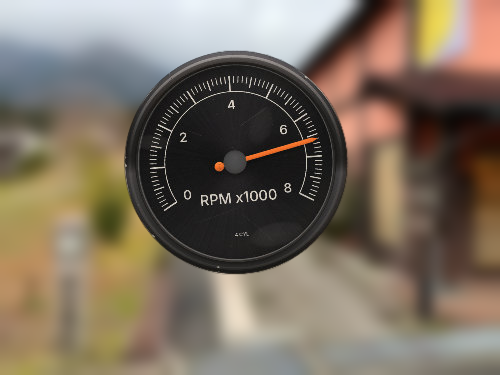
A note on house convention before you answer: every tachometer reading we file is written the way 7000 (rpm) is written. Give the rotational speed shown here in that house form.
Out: 6600 (rpm)
